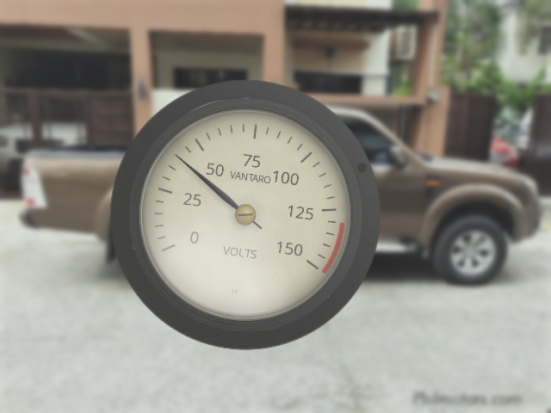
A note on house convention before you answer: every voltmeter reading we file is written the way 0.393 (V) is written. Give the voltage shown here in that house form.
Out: 40 (V)
